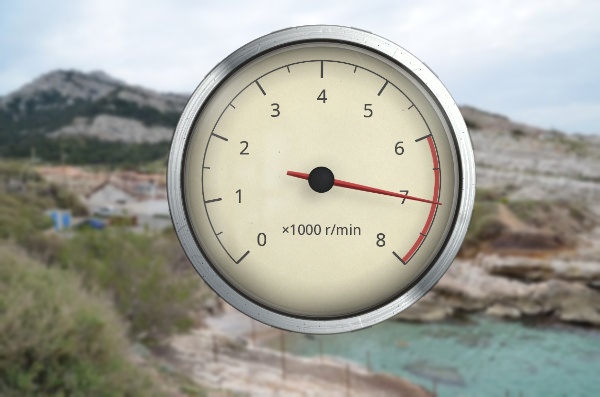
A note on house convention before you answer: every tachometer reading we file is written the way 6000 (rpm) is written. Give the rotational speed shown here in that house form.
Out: 7000 (rpm)
